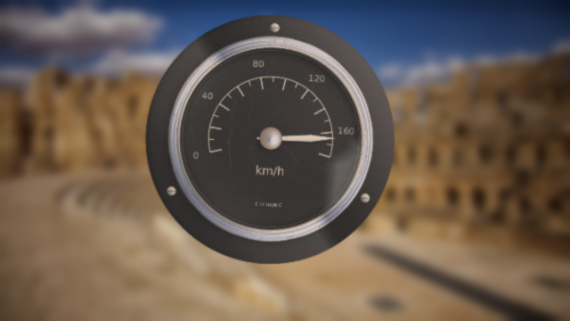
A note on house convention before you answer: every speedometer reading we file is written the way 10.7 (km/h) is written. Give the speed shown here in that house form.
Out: 165 (km/h)
